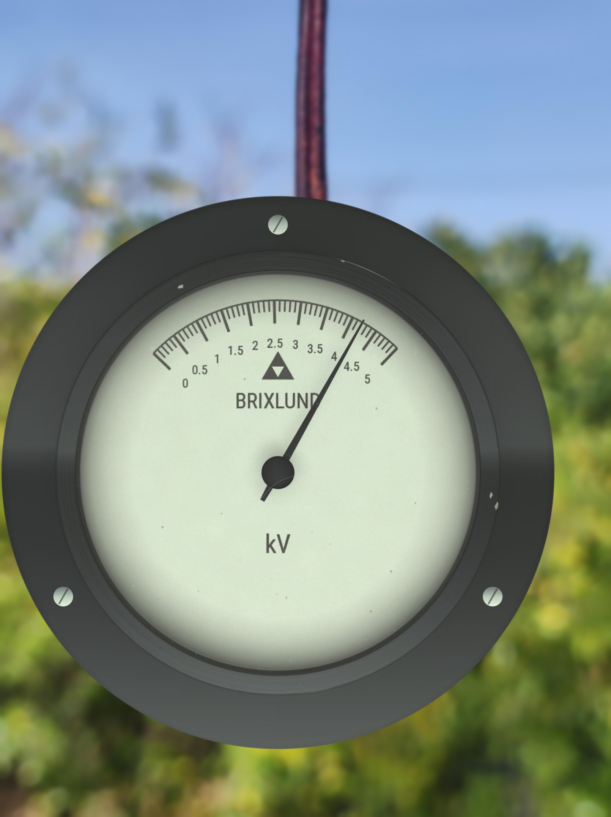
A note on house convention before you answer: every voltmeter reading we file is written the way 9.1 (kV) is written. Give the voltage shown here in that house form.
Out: 4.2 (kV)
